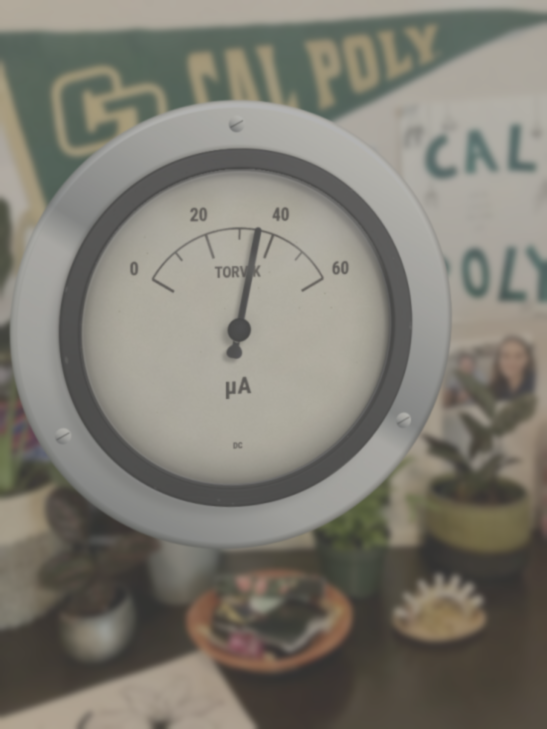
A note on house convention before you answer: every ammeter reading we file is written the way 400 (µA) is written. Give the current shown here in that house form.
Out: 35 (µA)
